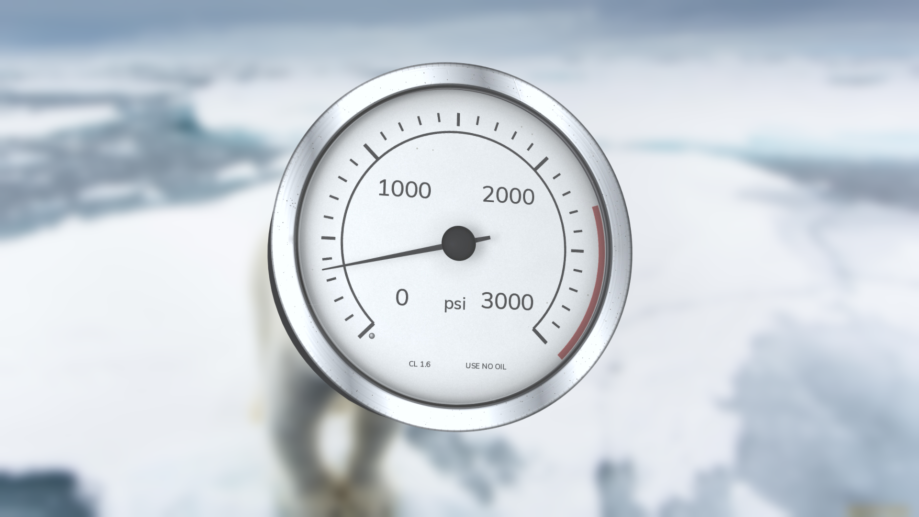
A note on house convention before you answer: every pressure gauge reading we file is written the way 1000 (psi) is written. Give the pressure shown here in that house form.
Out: 350 (psi)
